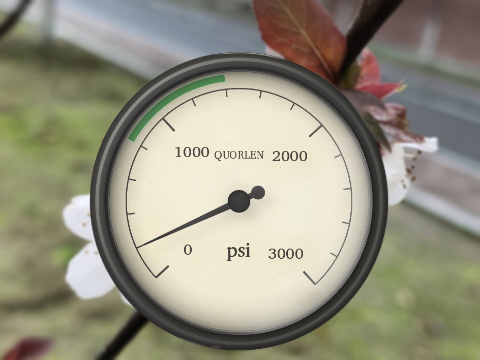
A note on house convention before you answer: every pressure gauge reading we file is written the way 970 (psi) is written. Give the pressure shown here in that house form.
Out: 200 (psi)
